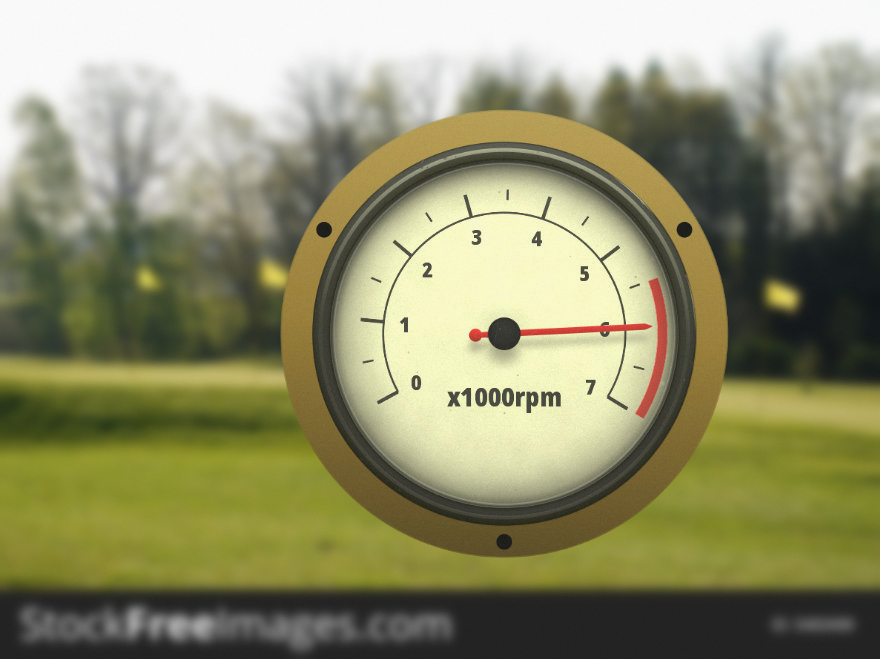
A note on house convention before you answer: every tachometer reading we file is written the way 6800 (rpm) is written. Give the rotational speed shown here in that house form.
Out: 6000 (rpm)
